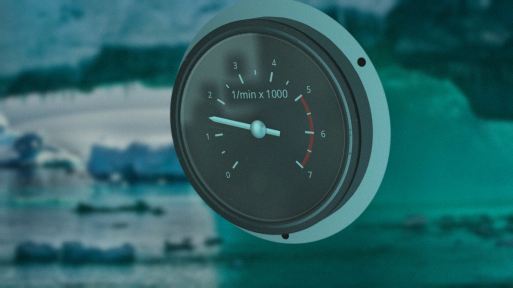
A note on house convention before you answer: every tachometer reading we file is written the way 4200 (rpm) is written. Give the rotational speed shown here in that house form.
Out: 1500 (rpm)
